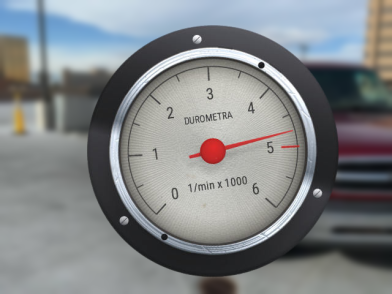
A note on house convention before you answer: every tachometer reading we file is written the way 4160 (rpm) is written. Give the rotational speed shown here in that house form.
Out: 4750 (rpm)
